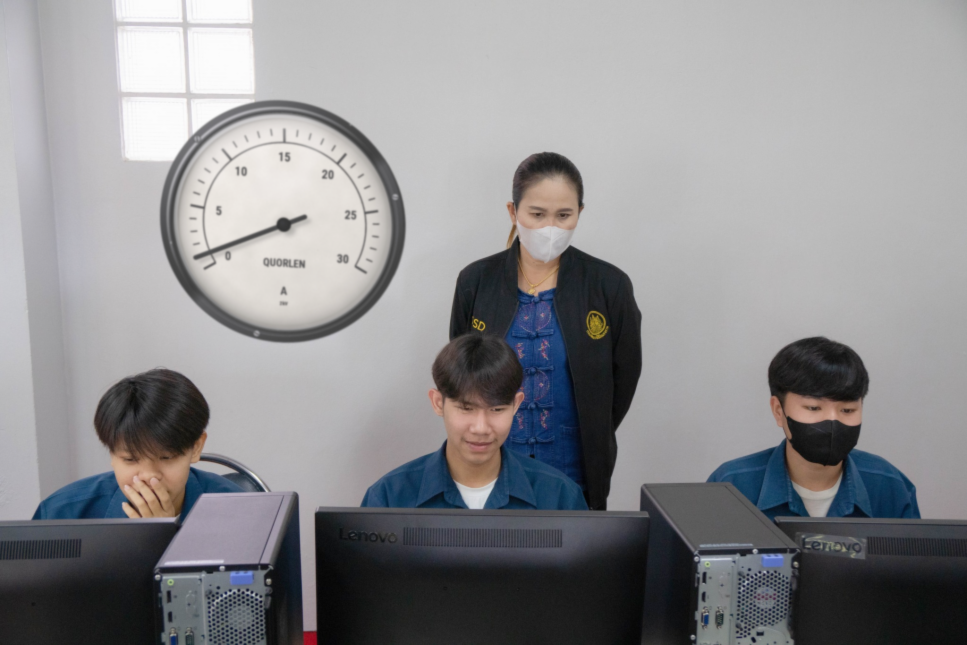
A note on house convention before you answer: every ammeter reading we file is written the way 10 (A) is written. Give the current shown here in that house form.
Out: 1 (A)
